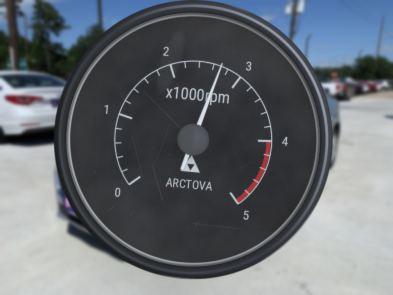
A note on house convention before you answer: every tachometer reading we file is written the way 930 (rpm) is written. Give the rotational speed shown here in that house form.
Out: 2700 (rpm)
